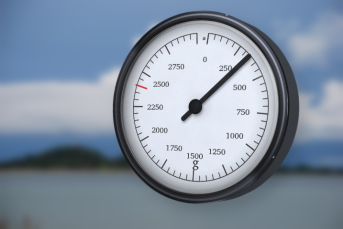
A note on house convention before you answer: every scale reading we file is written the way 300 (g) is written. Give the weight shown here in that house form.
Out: 350 (g)
